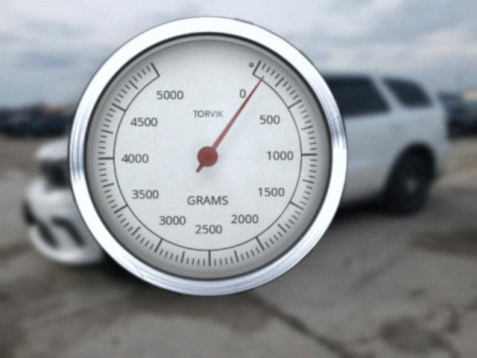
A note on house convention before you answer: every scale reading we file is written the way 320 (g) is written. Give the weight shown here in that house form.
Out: 100 (g)
